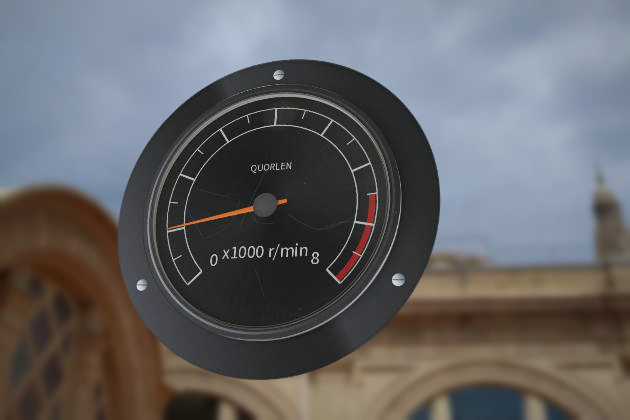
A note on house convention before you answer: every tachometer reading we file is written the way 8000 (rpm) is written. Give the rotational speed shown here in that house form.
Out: 1000 (rpm)
